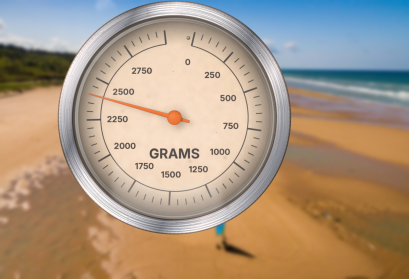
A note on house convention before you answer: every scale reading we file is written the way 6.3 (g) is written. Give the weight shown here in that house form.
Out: 2400 (g)
